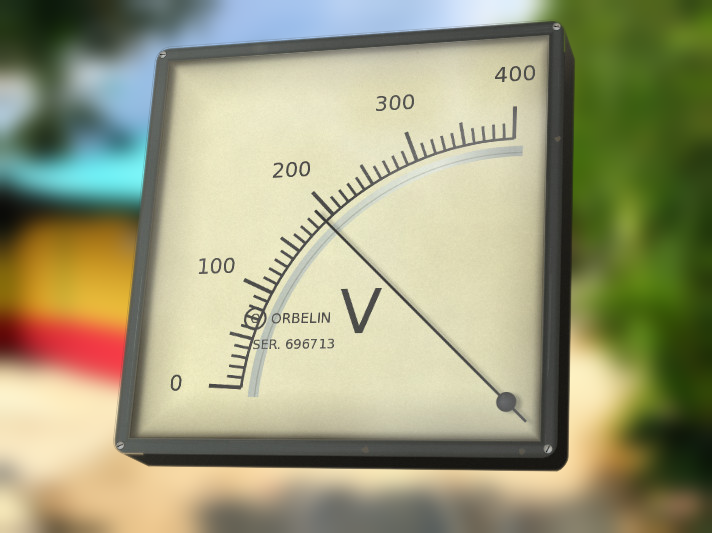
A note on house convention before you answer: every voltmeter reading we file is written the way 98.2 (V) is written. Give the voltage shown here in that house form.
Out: 190 (V)
